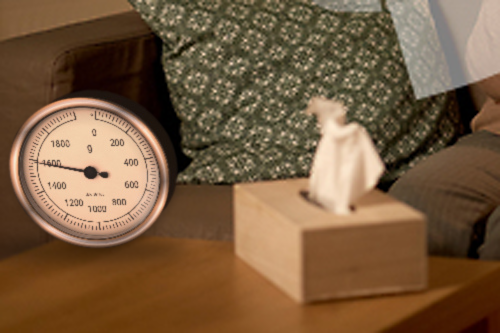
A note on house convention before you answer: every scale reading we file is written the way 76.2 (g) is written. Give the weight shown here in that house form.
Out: 1600 (g)
